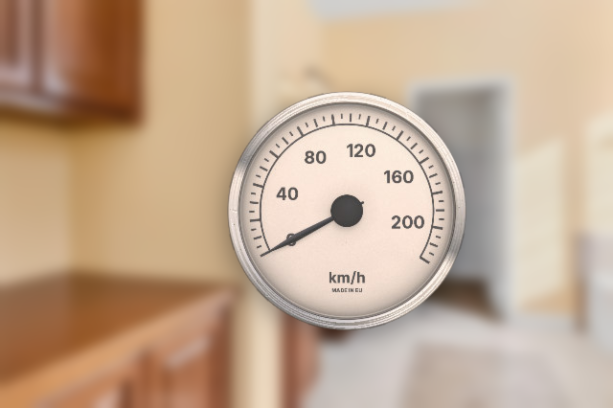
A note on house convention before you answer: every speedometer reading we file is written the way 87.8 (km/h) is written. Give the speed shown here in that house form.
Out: 0 (km/h)
